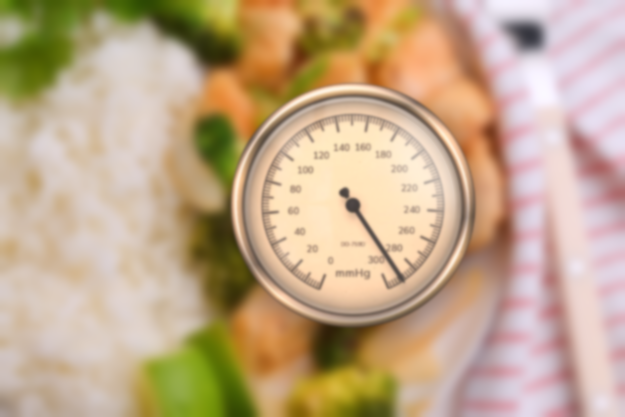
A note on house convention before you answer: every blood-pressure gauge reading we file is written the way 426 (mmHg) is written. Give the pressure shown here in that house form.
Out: 290 (mmHg)
